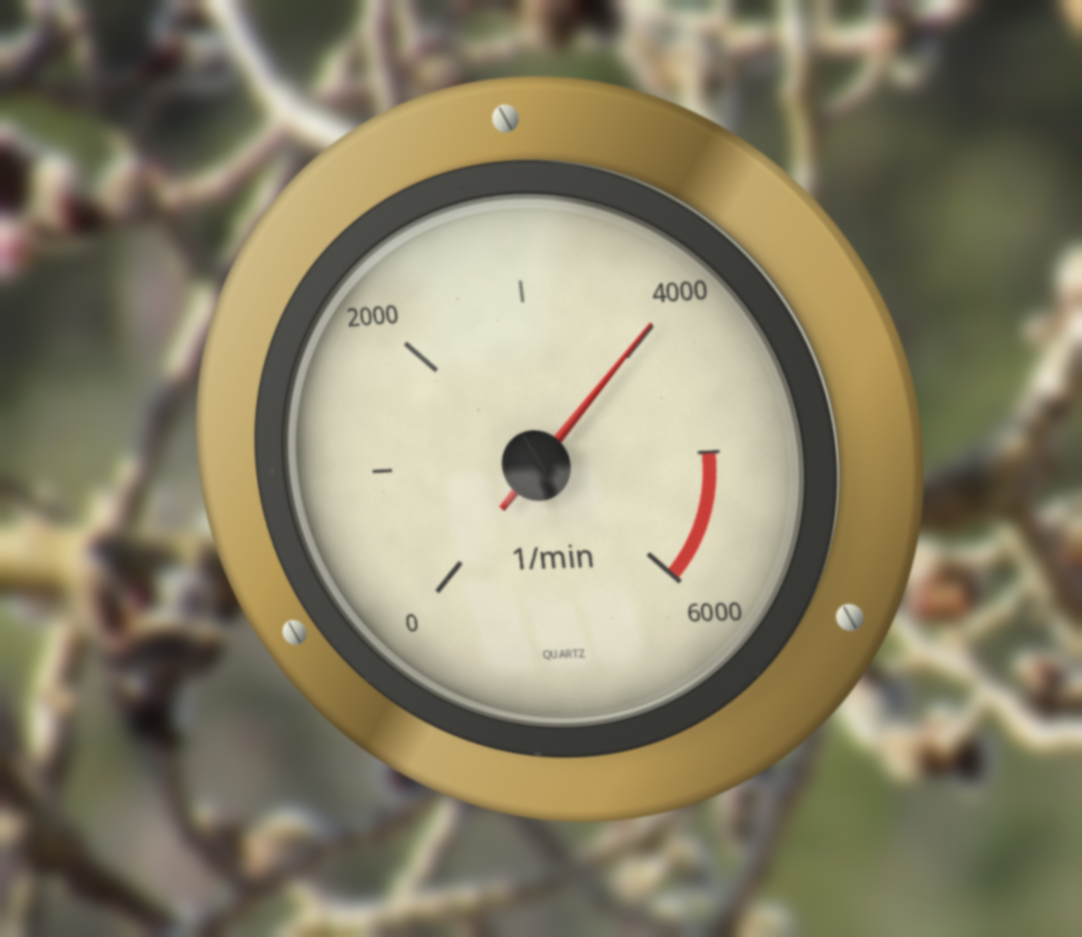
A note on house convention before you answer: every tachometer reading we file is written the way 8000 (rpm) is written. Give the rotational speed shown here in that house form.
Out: 4000 (rpm)
